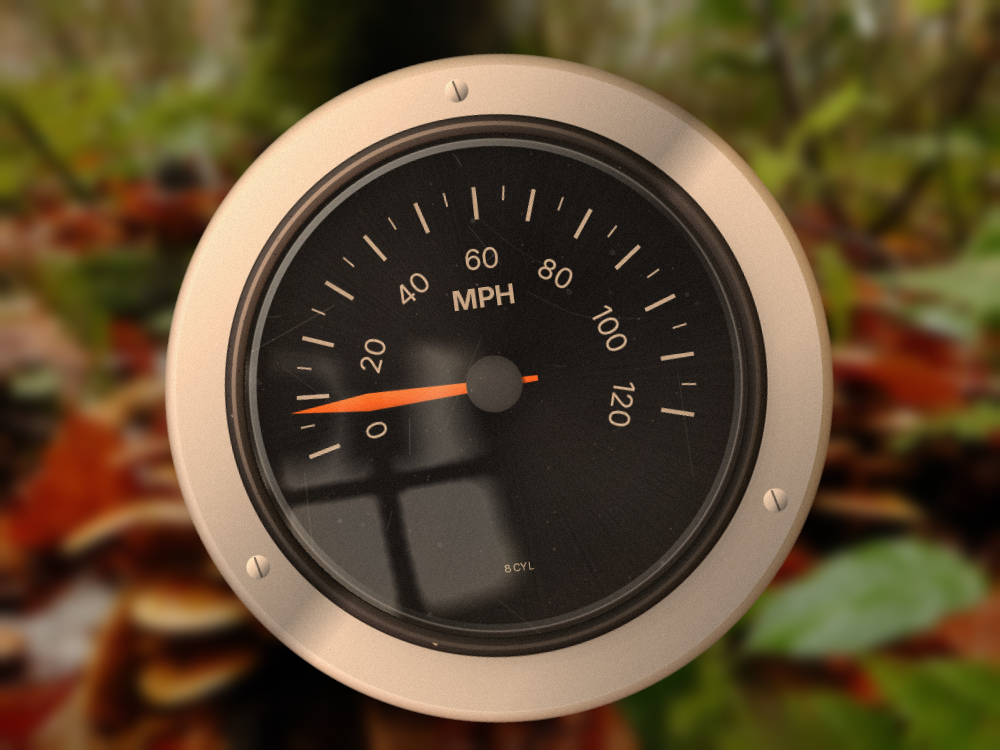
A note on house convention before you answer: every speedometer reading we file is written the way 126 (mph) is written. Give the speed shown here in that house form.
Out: 7.5 (mph)
